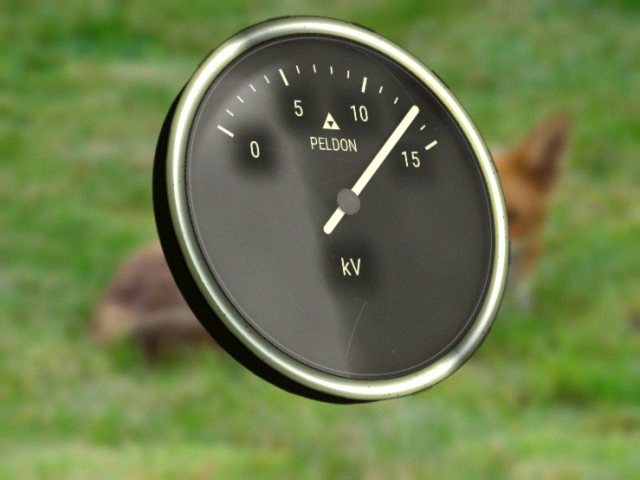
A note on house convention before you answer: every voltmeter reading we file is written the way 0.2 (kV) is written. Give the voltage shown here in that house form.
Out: 13 (kV)
